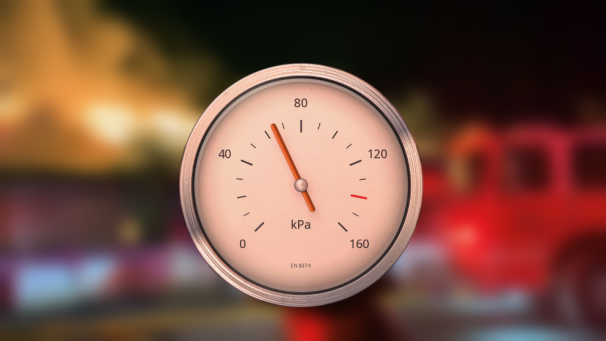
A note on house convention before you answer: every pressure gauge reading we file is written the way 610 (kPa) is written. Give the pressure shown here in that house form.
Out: 65 (kPa)
